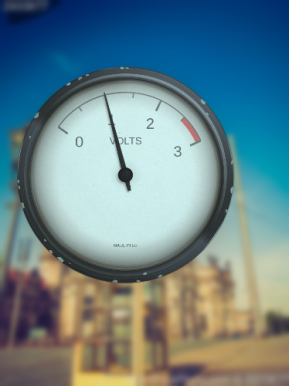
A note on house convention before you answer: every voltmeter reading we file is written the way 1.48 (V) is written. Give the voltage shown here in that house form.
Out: 1 (V)
